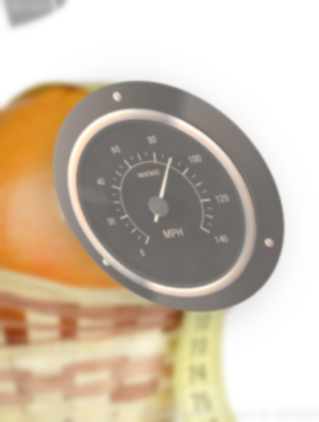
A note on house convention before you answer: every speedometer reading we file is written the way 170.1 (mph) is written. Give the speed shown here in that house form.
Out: 90 (mph)
